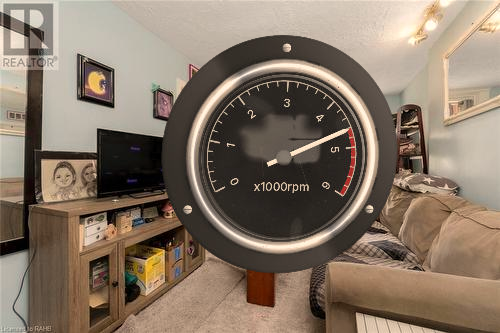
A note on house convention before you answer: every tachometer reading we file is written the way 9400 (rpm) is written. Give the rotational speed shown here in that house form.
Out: 4600 (rpm)
